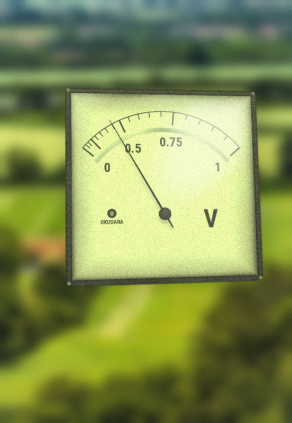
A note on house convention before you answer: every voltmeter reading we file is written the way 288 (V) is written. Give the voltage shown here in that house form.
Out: 0.45 (V)
